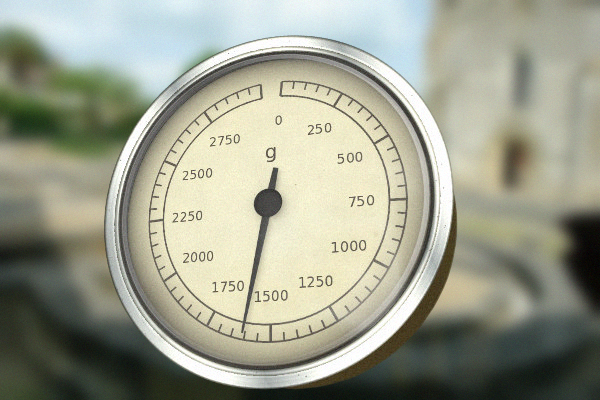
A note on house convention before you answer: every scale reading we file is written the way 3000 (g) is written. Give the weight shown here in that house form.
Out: 1600 (g)
